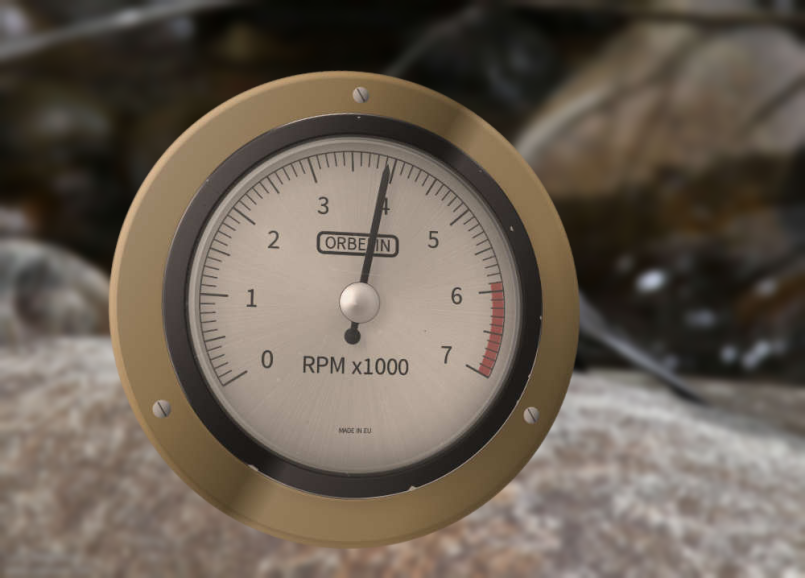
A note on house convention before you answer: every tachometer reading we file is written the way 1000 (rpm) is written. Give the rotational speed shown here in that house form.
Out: 3900 (rpm)
